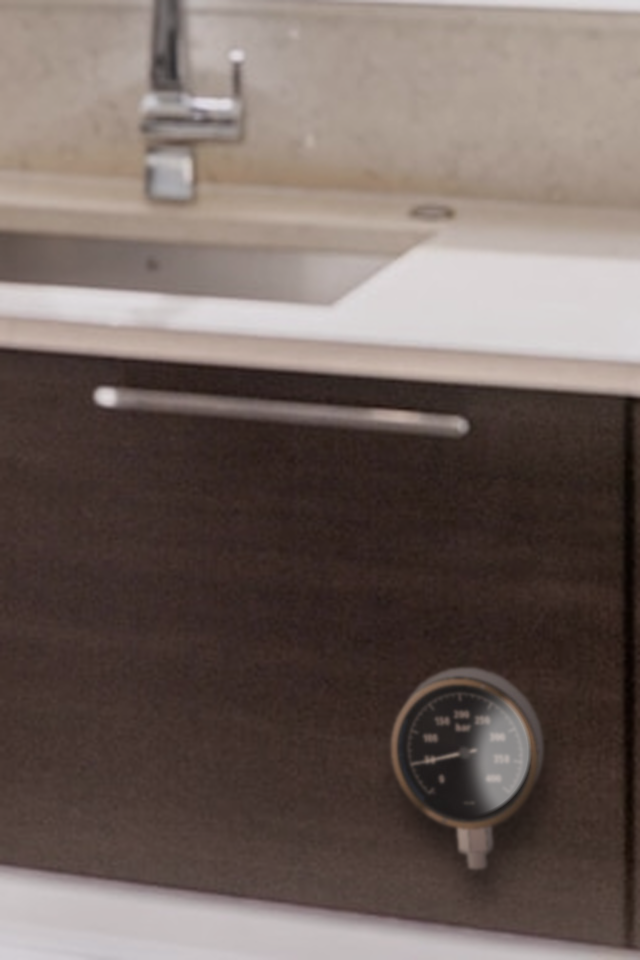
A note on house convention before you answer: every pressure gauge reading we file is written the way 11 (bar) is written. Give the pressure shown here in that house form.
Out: 50 (bar)
